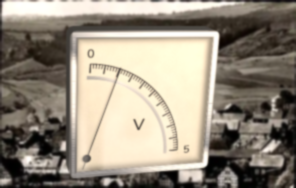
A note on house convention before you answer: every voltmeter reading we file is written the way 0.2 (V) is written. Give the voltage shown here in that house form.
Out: 1 (V)
